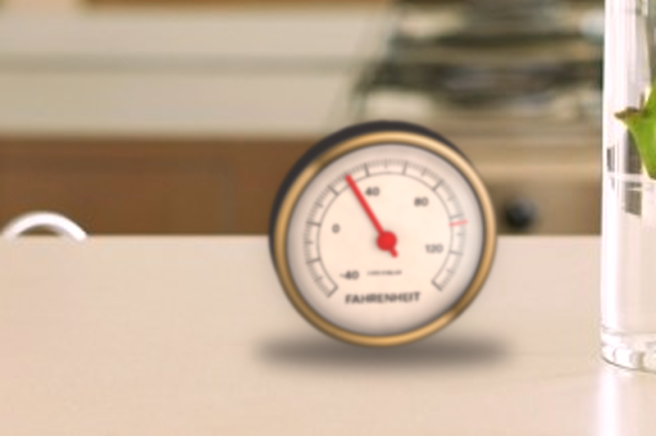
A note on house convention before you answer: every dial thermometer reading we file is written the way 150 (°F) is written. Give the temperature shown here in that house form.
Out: 30 (°F)
